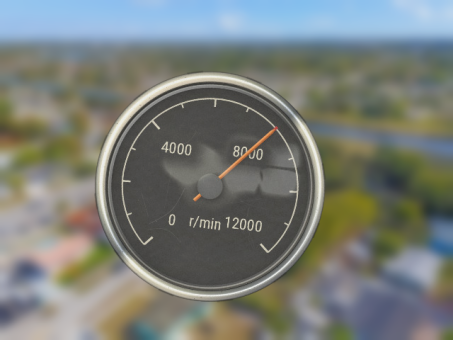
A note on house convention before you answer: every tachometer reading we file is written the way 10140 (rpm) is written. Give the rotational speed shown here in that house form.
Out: 8000 (rpm)
